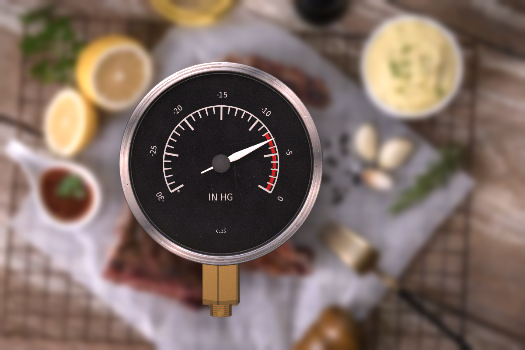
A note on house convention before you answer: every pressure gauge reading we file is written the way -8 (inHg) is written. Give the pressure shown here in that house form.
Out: -7 (inHg)
